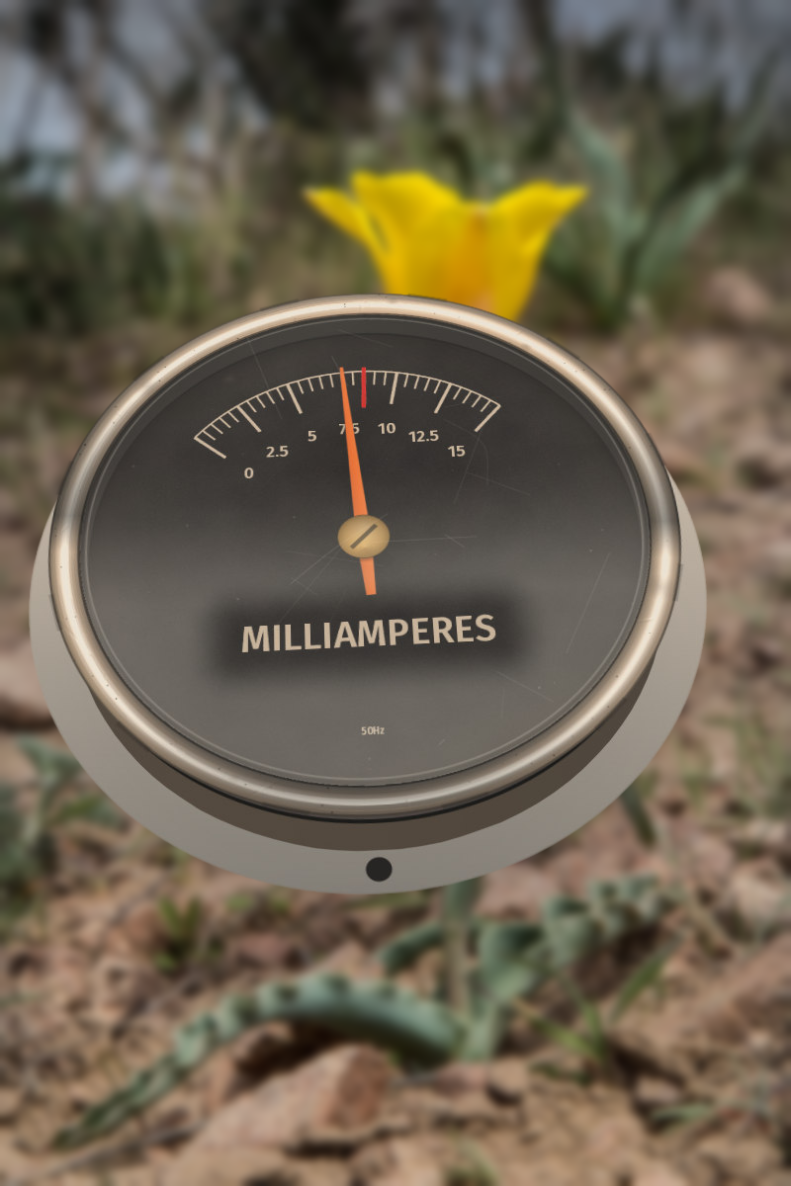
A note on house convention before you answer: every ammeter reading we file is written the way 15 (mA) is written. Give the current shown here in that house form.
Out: 7.5 (mA)
